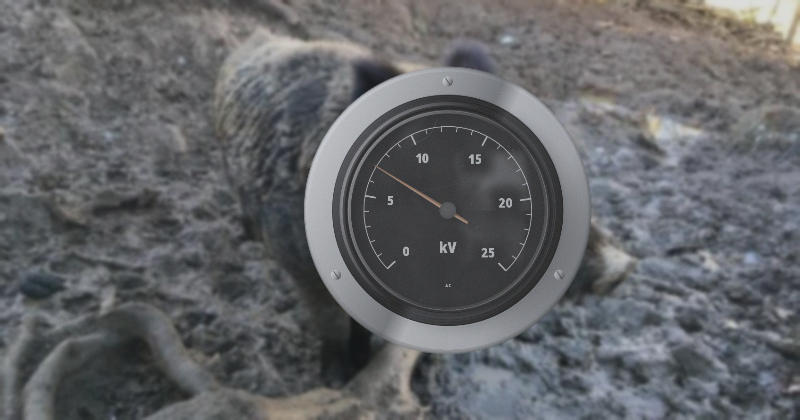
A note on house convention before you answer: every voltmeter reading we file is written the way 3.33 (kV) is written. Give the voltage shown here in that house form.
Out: 7 (kV)
